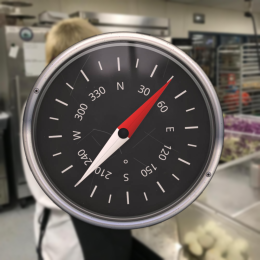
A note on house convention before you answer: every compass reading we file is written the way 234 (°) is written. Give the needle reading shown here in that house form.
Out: 45 (°)
